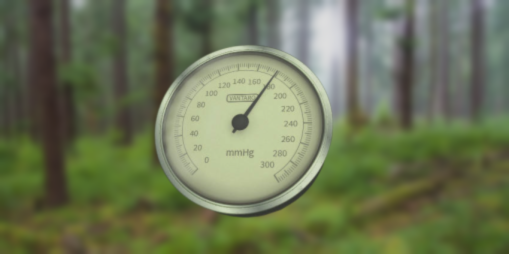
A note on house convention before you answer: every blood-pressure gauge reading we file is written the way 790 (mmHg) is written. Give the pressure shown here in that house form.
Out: 180 (mmHg)
